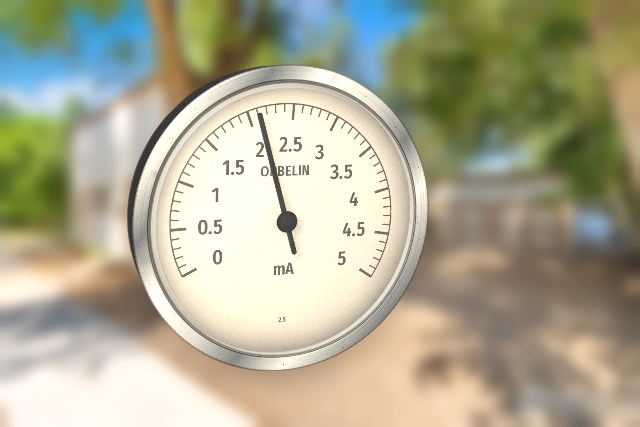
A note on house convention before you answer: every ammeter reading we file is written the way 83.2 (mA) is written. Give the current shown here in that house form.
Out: 2.1 (mA)
